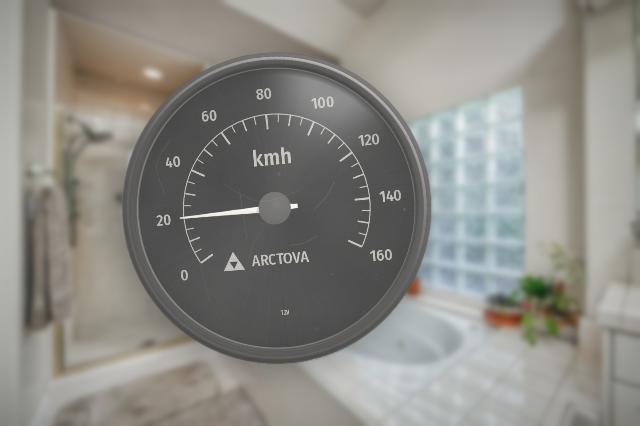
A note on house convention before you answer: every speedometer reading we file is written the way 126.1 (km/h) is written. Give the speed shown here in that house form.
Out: 20 (km/h)
